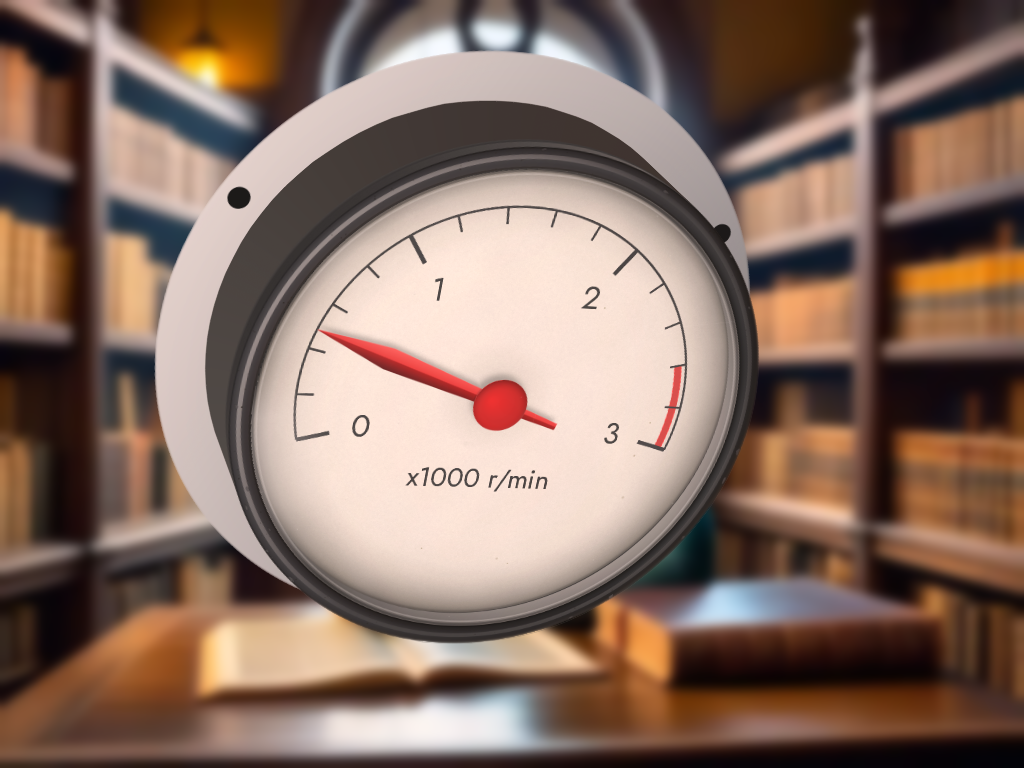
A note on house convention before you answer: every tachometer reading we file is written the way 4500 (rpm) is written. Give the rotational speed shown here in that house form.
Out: 500 (rpm)
